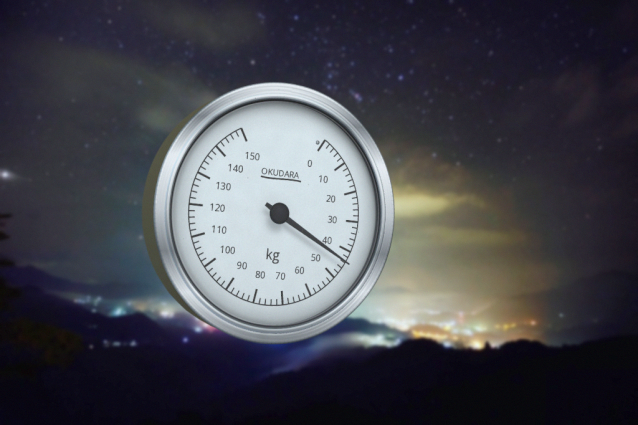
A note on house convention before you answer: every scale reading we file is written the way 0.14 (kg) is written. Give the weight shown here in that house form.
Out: 44 (kg)
